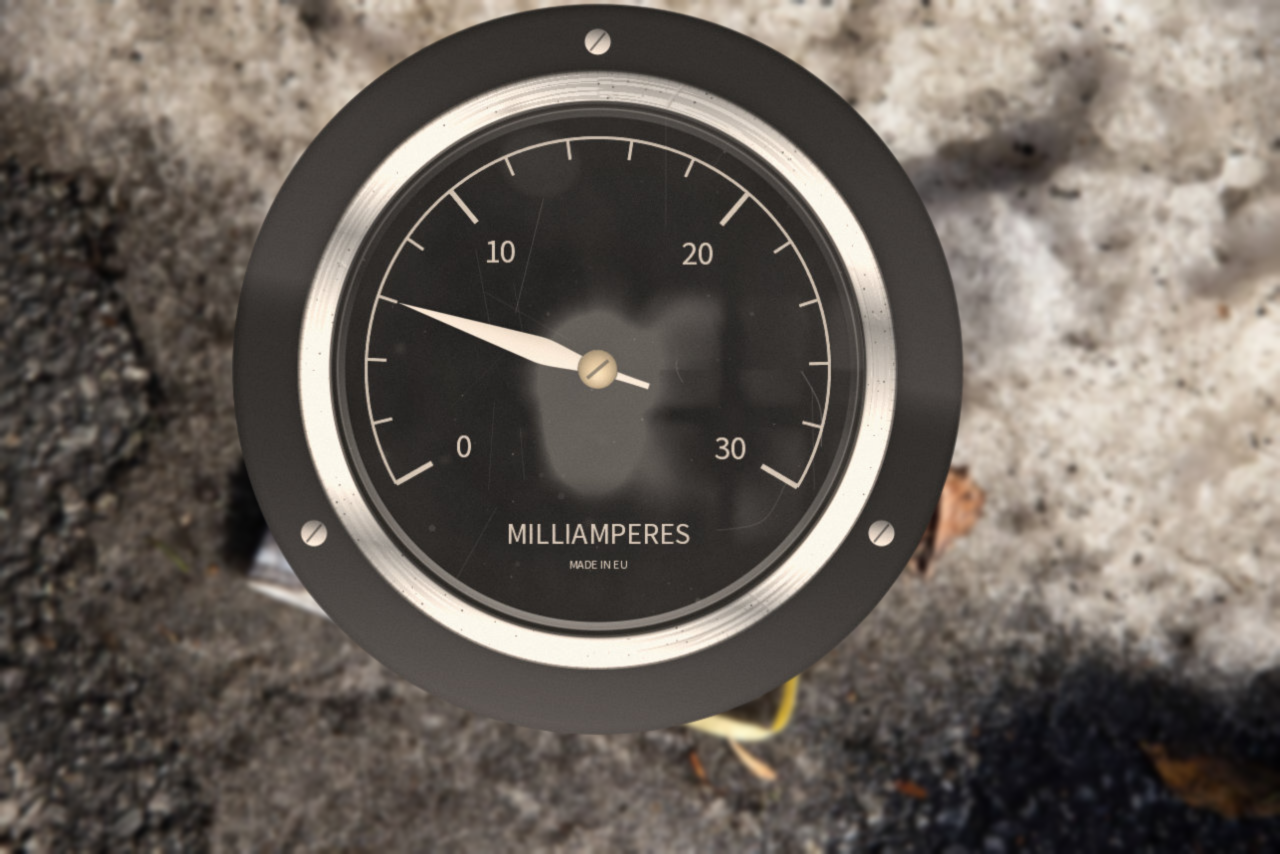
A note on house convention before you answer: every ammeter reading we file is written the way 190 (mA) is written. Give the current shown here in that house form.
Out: 6 (mA)
